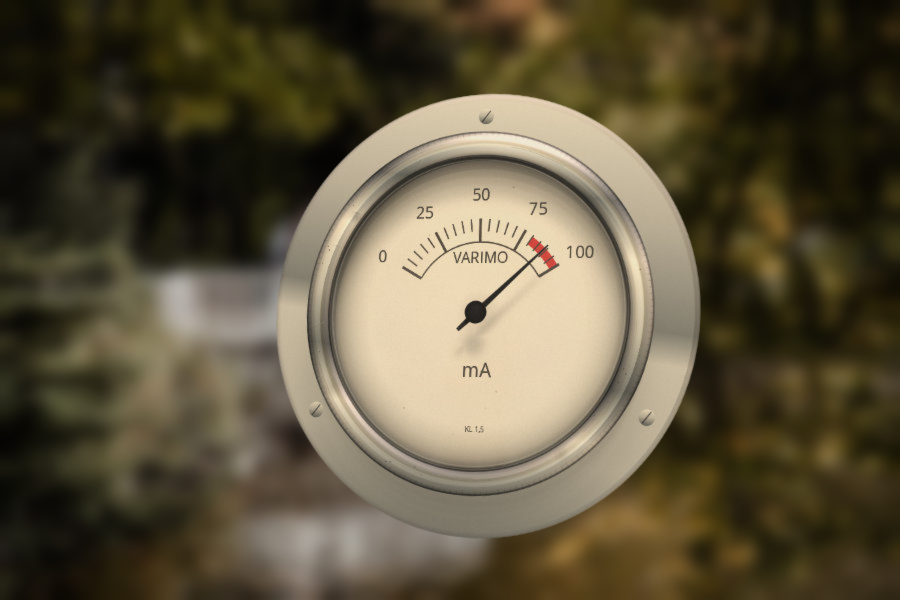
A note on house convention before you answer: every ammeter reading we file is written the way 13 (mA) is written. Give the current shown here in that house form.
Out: 90 (mA)
